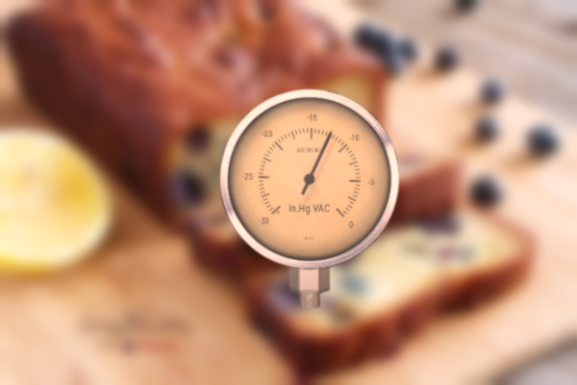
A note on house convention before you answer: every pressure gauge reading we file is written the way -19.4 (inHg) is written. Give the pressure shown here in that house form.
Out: -12.5 (inHg)
